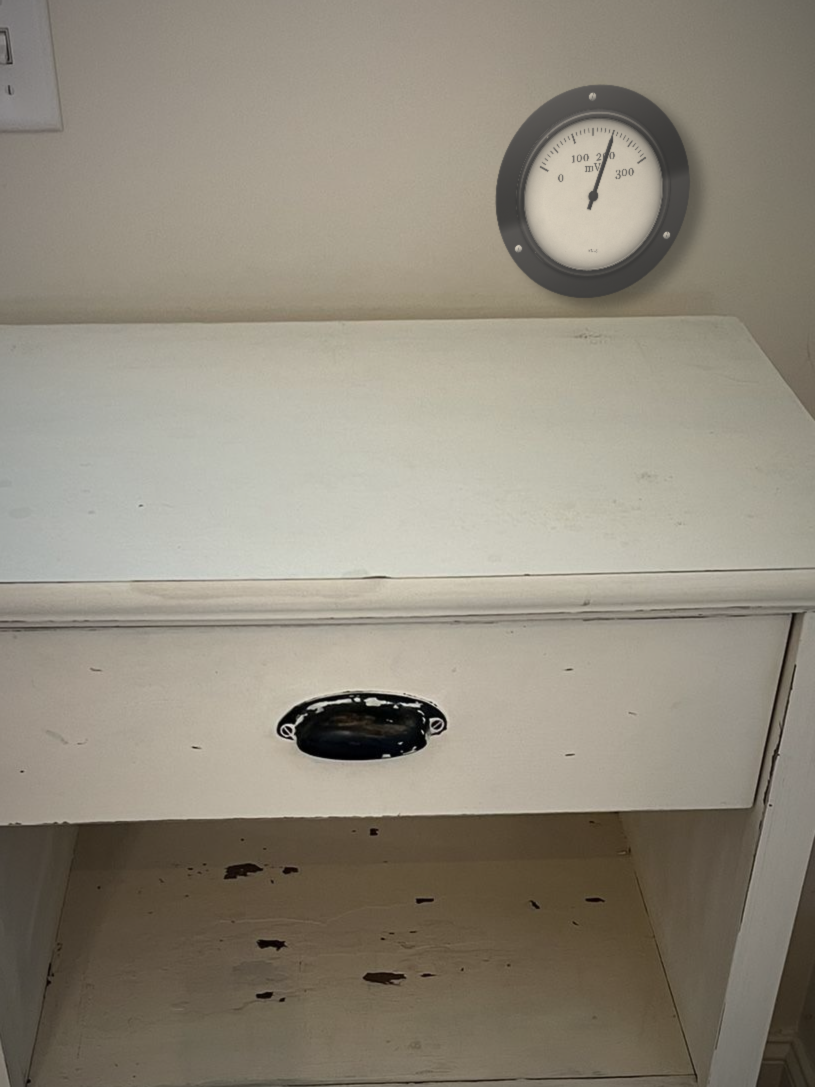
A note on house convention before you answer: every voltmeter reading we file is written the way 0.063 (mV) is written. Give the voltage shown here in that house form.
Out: 200 (mV)
